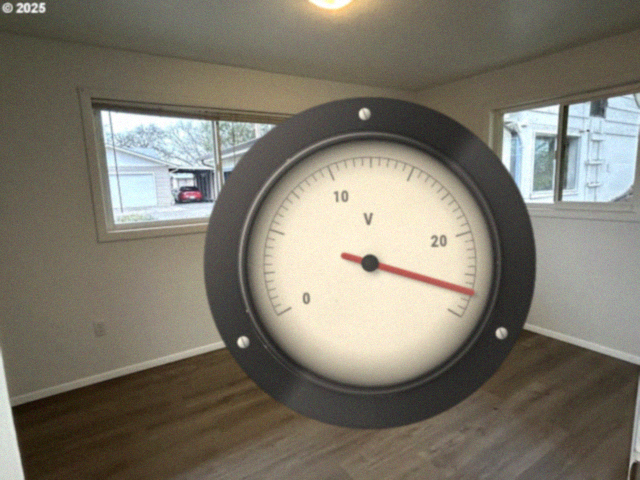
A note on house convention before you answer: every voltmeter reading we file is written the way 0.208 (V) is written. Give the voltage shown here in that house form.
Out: 23.5 (V)
